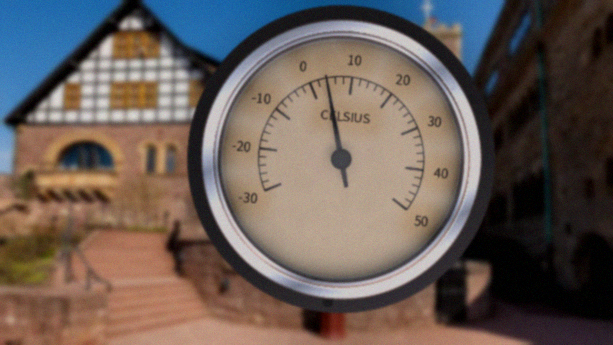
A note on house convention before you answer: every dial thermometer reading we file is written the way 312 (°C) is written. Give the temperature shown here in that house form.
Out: 4 (°C)
